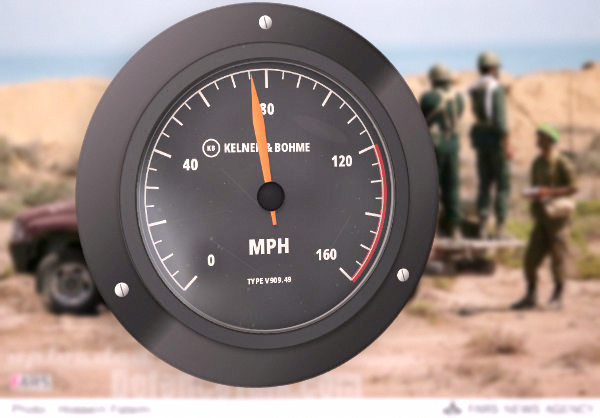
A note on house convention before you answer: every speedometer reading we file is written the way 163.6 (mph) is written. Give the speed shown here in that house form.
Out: 75 (mph)
